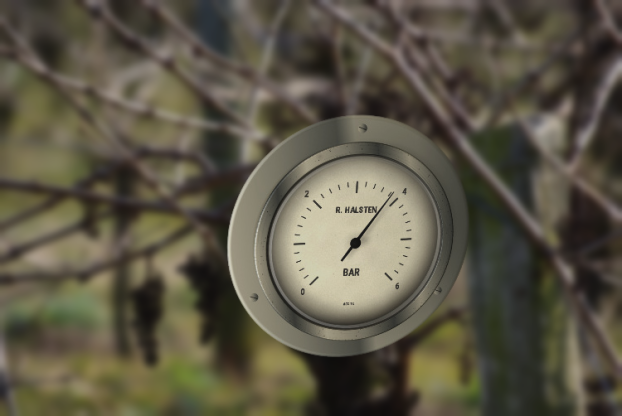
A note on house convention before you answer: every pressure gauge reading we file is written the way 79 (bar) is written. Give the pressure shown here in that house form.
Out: 3.8 (bar)
